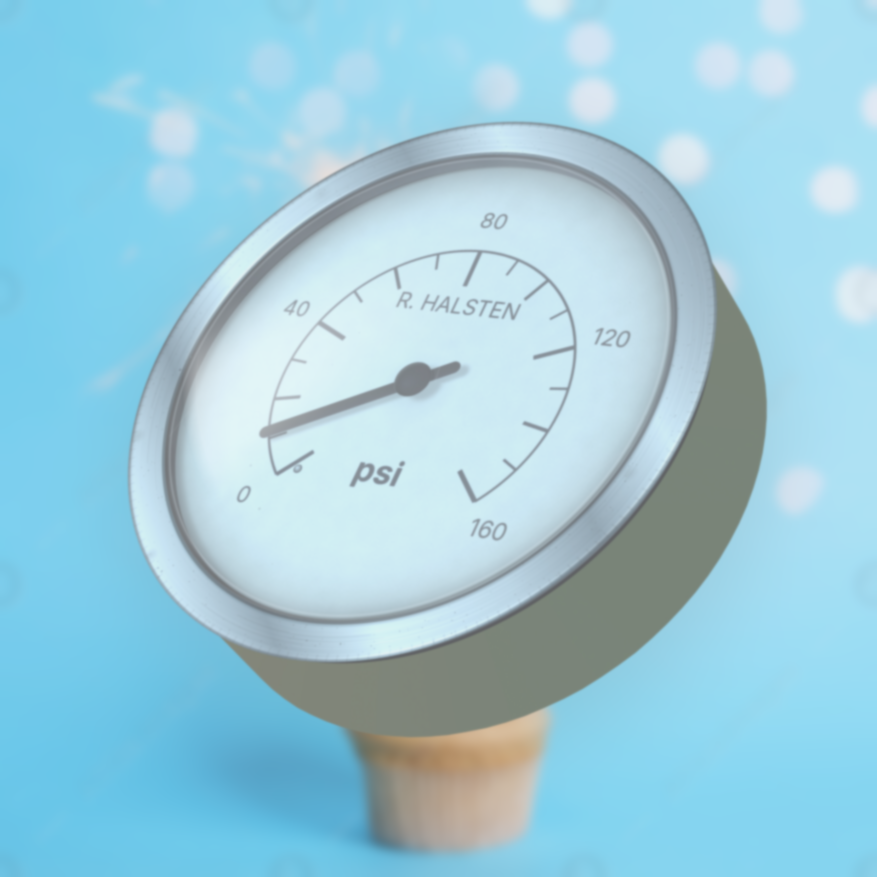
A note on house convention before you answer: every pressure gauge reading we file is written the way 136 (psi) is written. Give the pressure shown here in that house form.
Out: 10 (psi)
